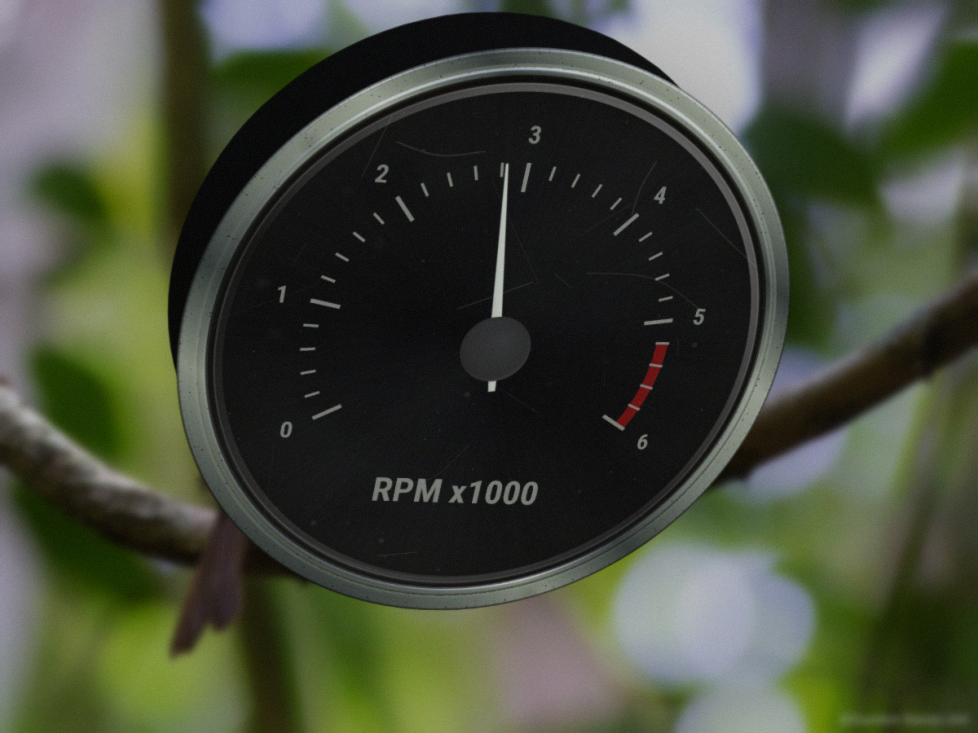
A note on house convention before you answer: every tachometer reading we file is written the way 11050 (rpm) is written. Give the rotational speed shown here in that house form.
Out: 2800 (rpm)
